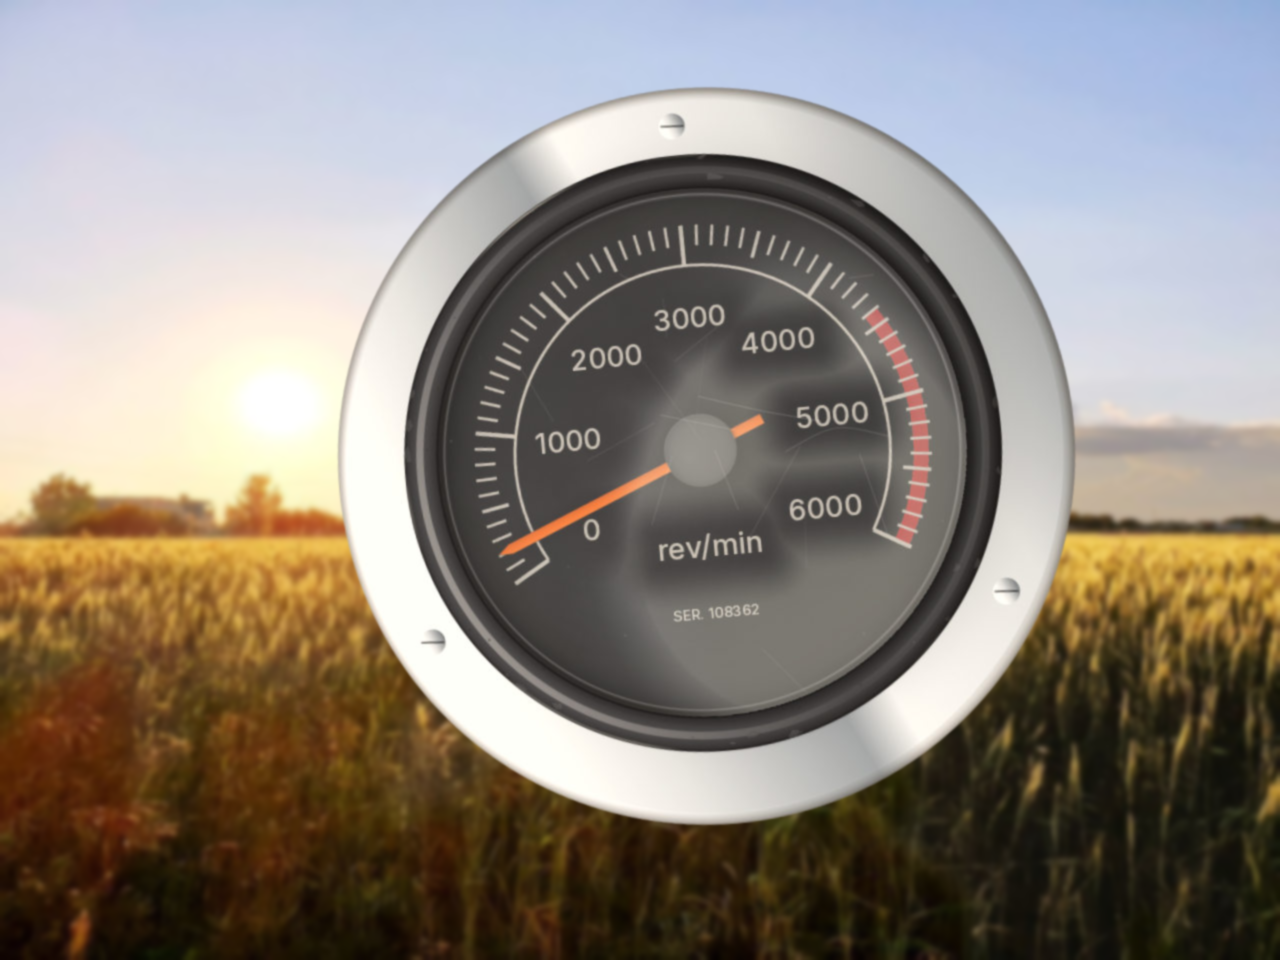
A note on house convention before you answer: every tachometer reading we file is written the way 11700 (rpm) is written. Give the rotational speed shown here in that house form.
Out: 200 (rpm)
